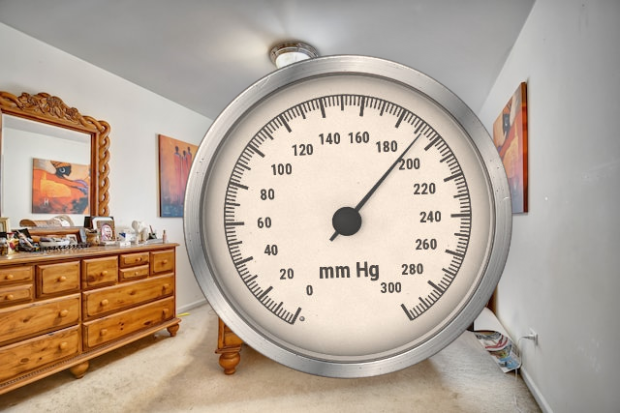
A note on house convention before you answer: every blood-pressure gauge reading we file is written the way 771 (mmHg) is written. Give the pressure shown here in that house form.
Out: 192 (mmHg)
